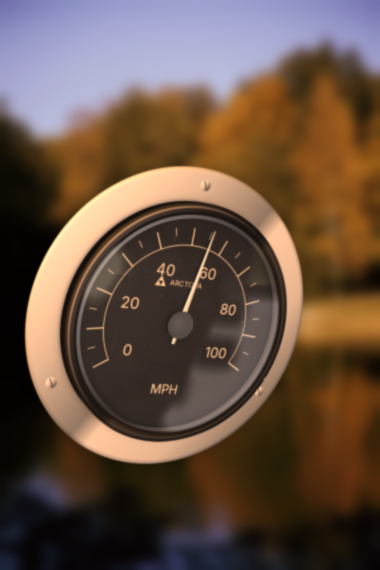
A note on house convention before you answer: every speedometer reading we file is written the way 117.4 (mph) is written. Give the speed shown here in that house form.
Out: 55 (mph)
